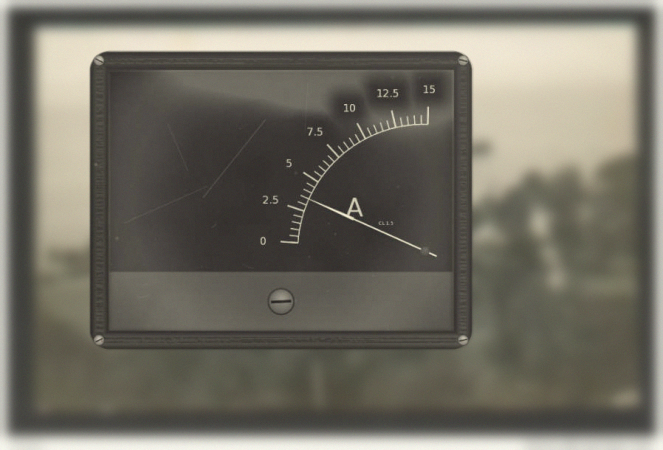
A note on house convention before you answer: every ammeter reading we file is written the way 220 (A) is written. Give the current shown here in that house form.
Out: 3.5 (A)
